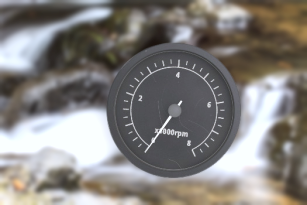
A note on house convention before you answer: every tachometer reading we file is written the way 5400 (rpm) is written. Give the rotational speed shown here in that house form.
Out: 0 (rpm)
